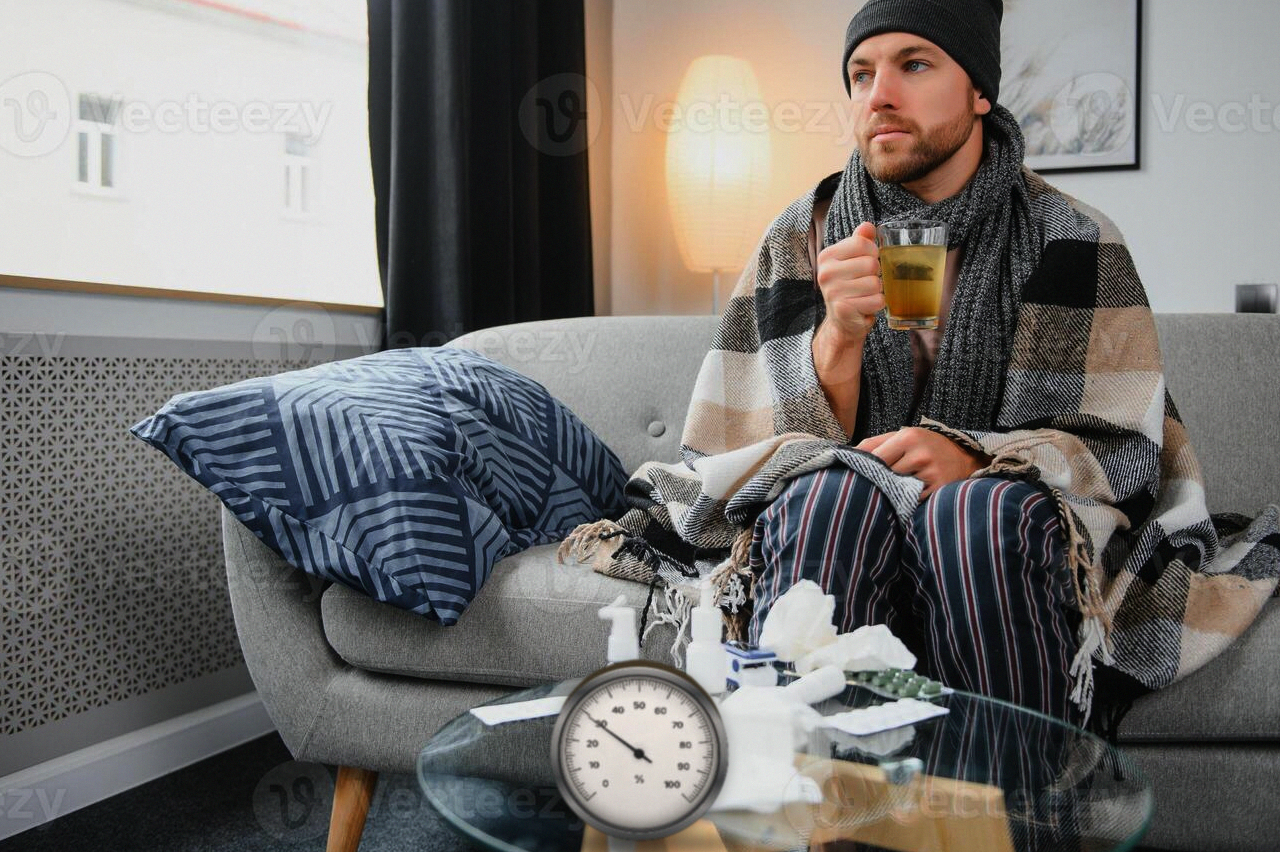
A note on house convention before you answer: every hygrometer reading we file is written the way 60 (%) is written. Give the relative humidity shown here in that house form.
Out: 30 (%)
